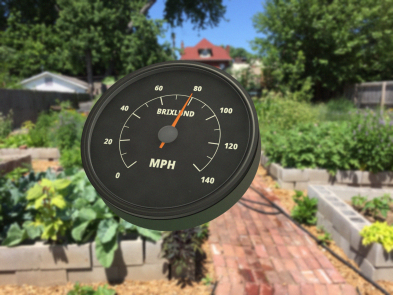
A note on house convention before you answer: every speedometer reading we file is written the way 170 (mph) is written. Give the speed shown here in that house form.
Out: 80 (mph)
